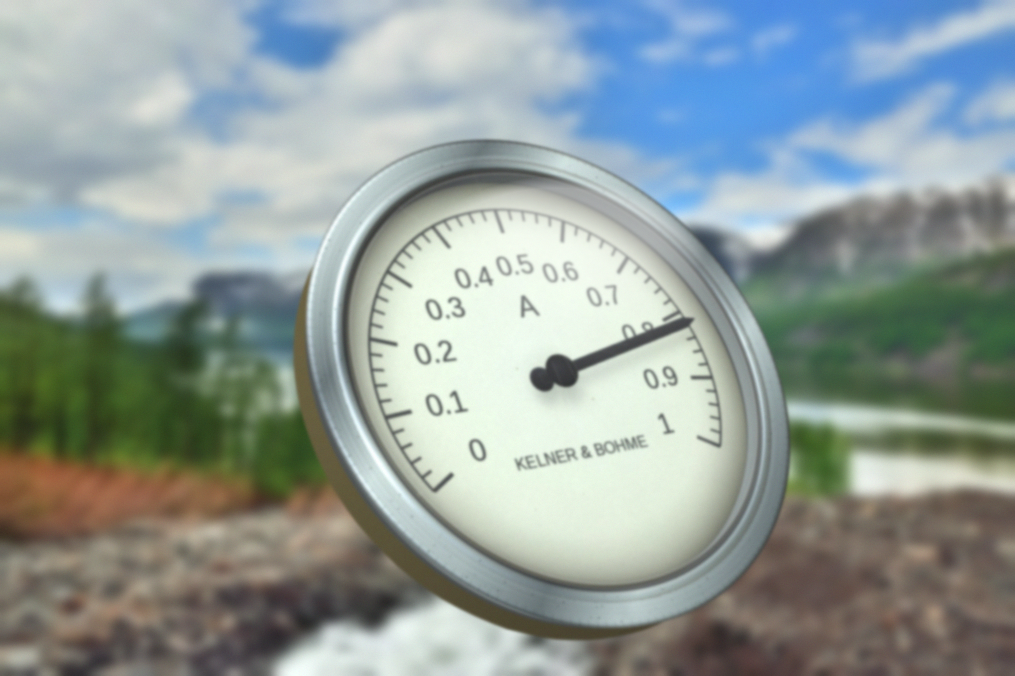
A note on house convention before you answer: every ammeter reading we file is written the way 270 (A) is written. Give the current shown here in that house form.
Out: 0.82 (A)
